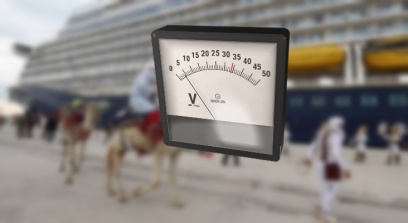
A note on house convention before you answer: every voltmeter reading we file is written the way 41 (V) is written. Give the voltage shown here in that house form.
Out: 5 (V)
